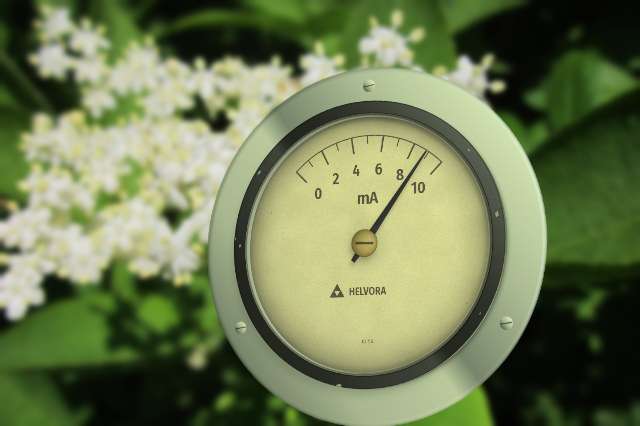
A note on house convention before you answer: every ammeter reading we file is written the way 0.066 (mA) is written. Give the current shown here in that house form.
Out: 9 (mA)
